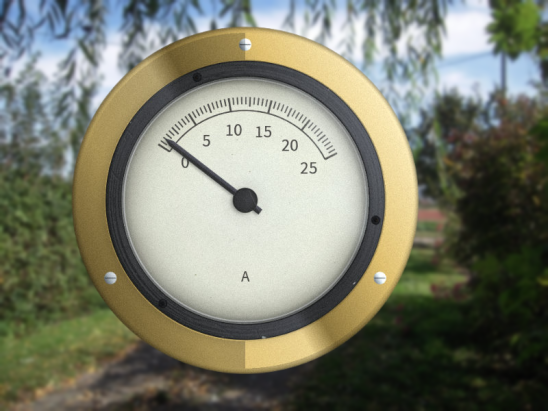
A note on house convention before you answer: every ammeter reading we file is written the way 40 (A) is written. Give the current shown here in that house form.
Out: 1 (A)
